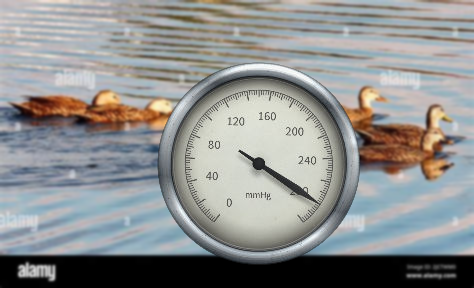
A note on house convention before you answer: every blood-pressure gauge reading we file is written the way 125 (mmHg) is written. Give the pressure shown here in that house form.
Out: 280 (mmHg)
